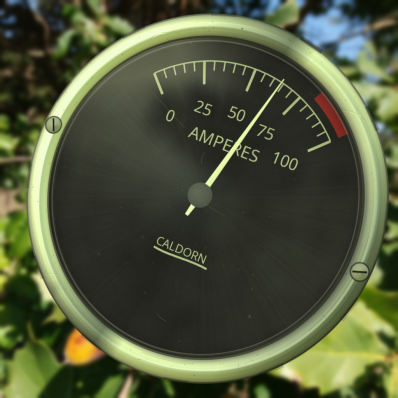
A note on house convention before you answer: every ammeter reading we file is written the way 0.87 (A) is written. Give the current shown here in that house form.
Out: 65 (A)
